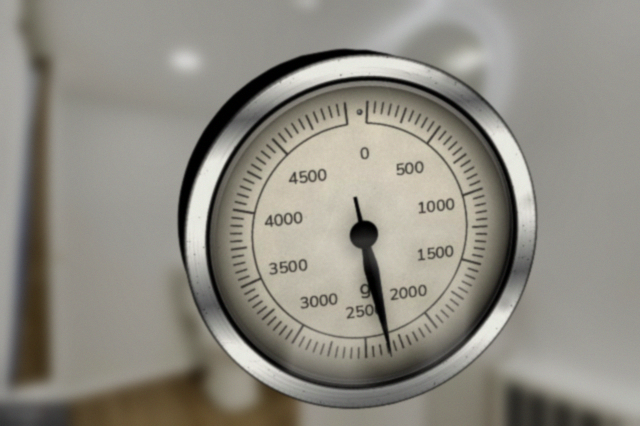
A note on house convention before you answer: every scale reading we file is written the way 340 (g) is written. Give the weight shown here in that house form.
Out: 2350 (g)
